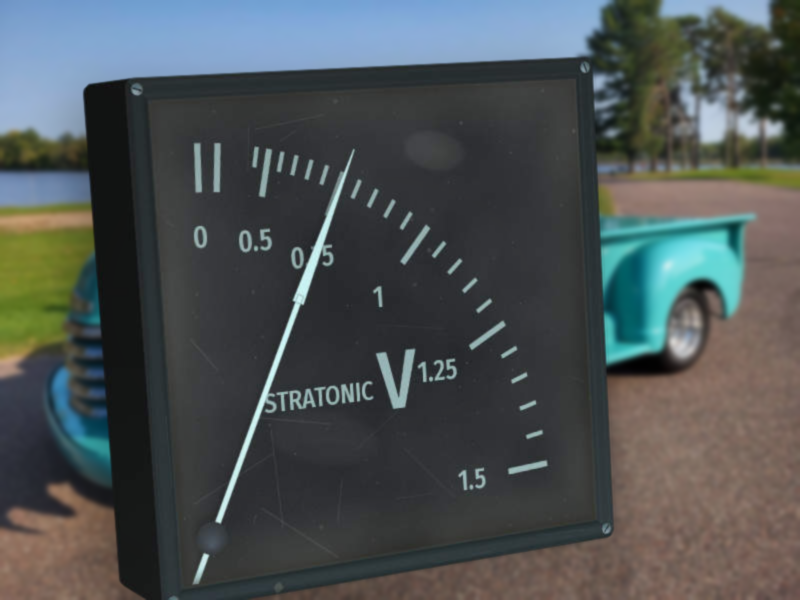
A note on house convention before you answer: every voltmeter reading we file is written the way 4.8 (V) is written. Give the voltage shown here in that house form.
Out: 0.75 (V)
